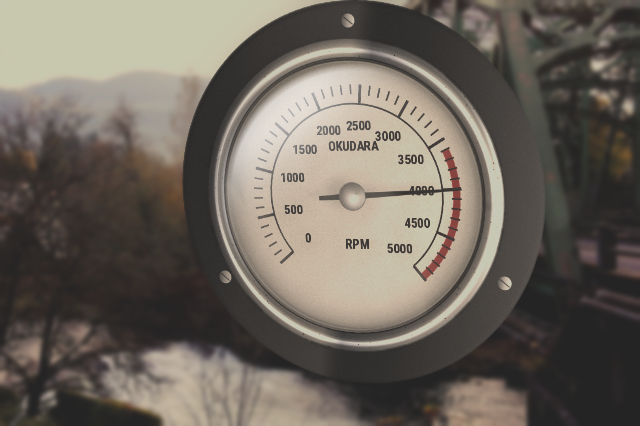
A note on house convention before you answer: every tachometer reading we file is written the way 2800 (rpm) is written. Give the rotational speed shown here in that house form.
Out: 4000 (rpm)
